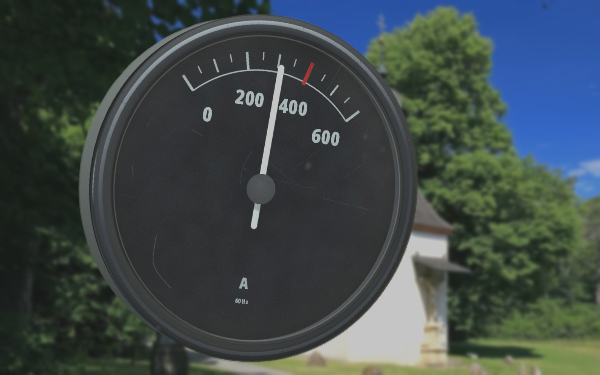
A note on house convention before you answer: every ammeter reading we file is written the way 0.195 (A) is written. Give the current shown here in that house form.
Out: 300 (A)
